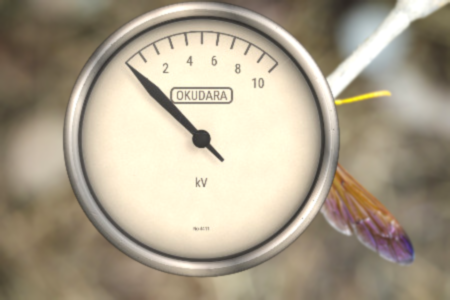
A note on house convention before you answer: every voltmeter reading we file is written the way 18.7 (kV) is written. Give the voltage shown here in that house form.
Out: 0 (kV)
